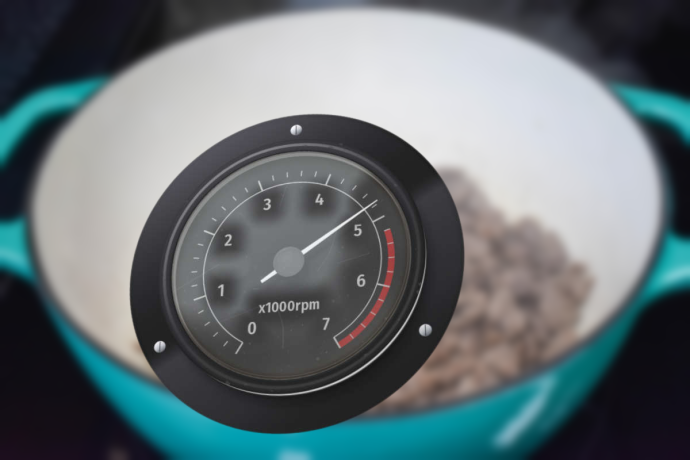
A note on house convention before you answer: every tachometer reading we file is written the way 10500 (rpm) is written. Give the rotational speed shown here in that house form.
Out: 4800 (rpm)
